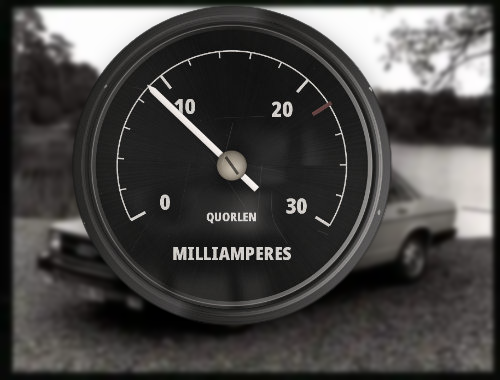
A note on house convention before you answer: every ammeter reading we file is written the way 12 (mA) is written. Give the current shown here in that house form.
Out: 9 (mA)
